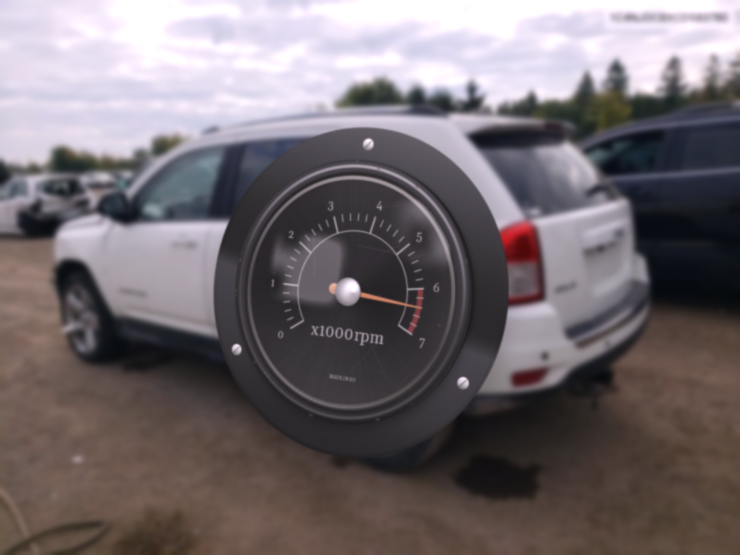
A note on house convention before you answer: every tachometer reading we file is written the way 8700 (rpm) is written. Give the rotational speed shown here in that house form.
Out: 6400 (rpm)
